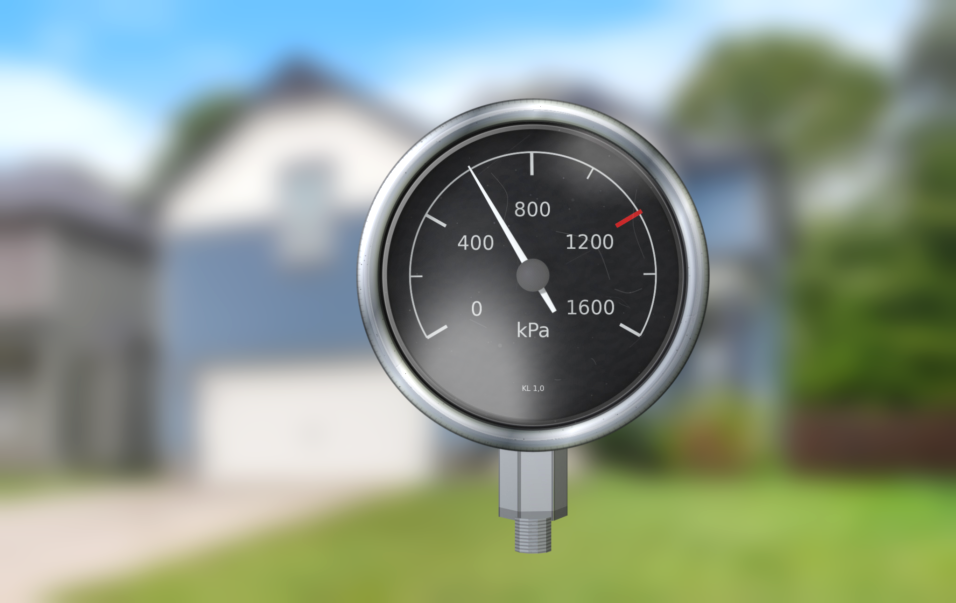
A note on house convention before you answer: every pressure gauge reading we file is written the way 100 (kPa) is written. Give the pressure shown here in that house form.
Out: 600 (kPa)
